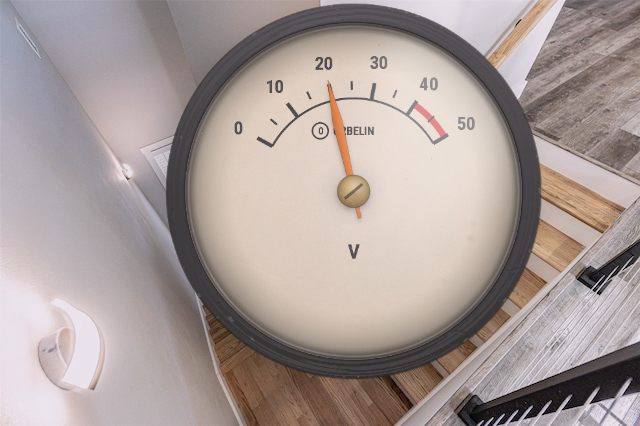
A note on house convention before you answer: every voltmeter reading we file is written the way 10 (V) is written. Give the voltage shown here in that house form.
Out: 20 (V)
